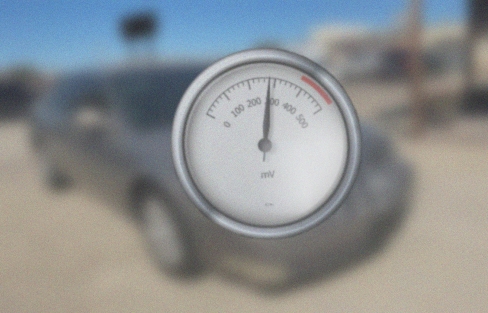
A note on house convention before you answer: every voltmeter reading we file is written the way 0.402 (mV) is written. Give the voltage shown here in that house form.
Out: 280 (mV)
